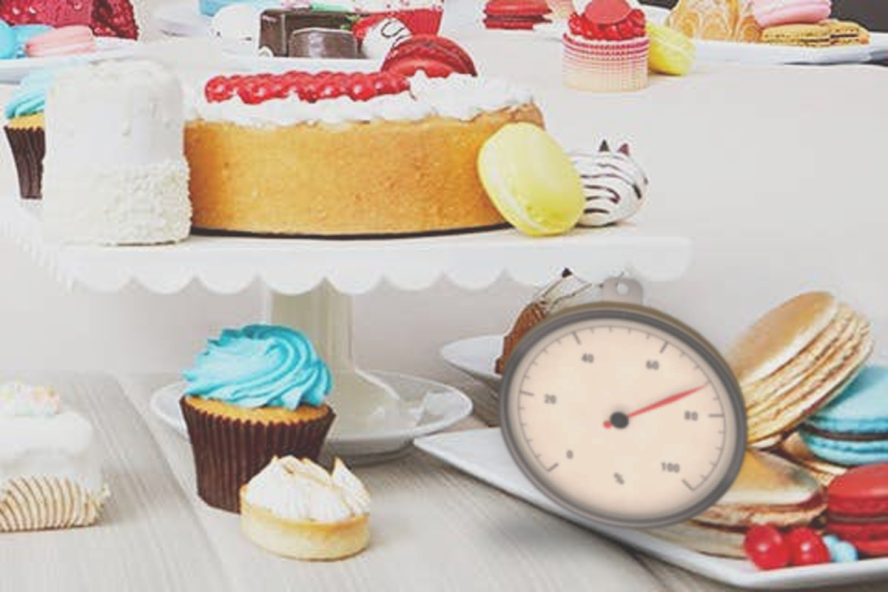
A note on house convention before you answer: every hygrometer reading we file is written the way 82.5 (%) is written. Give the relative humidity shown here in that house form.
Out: 72 (%)
